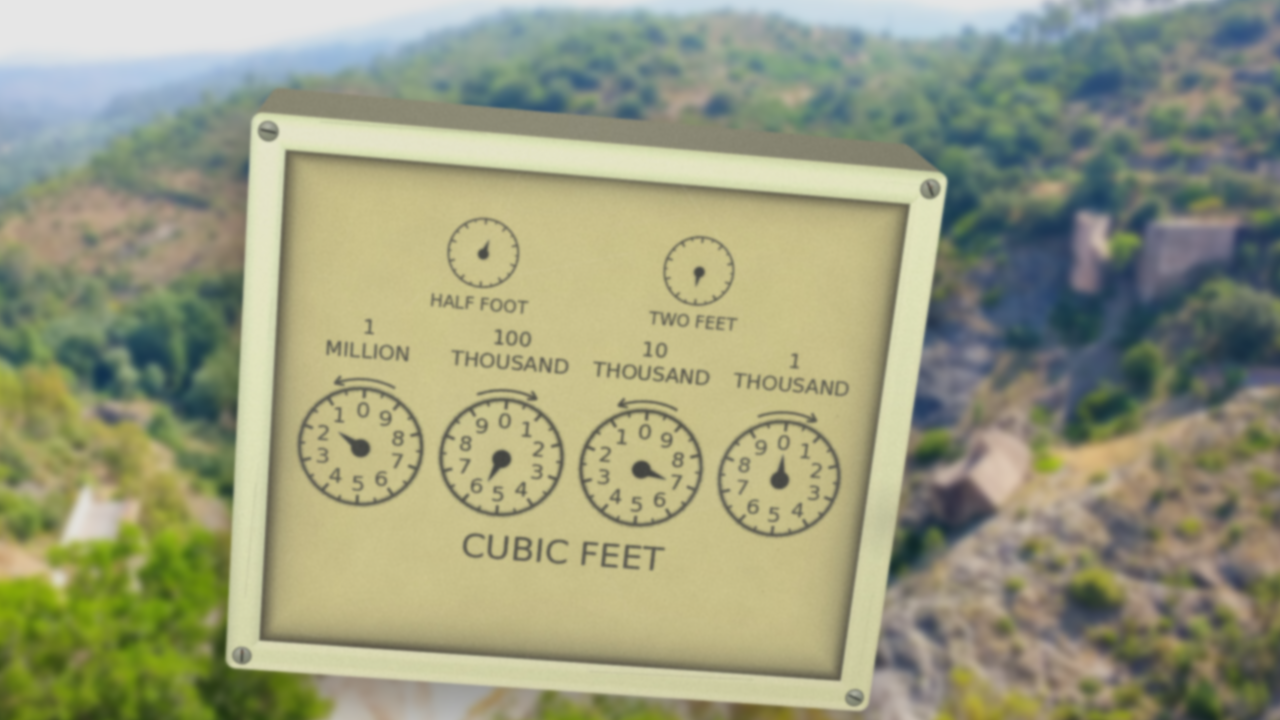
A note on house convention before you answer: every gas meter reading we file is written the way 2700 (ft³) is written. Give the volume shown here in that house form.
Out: 157000 (ft³)
